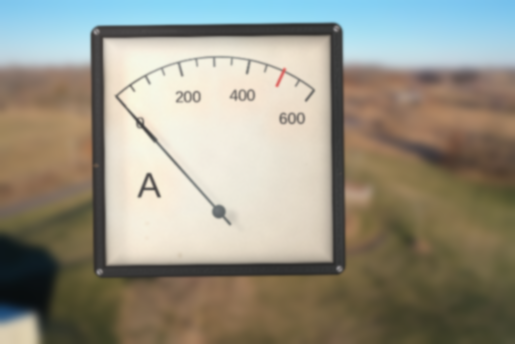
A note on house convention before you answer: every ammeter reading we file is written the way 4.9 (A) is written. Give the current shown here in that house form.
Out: 0 (A)
